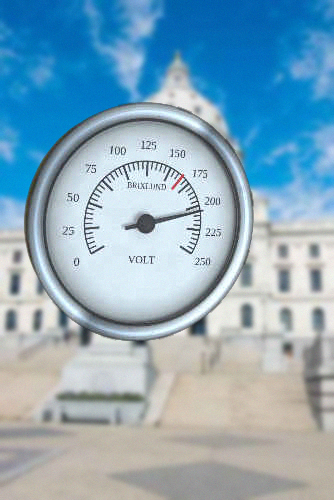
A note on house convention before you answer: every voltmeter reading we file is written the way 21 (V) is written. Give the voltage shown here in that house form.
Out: 205 (V)
